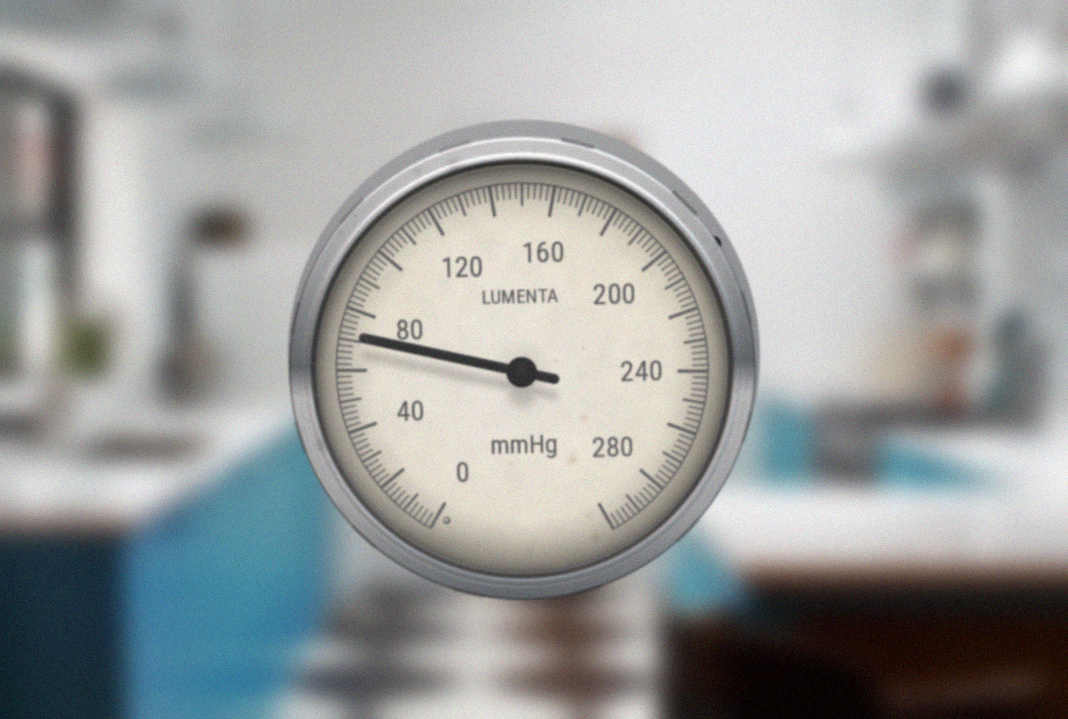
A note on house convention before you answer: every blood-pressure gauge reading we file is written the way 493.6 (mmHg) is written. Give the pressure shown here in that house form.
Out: 72 (mmHg)
